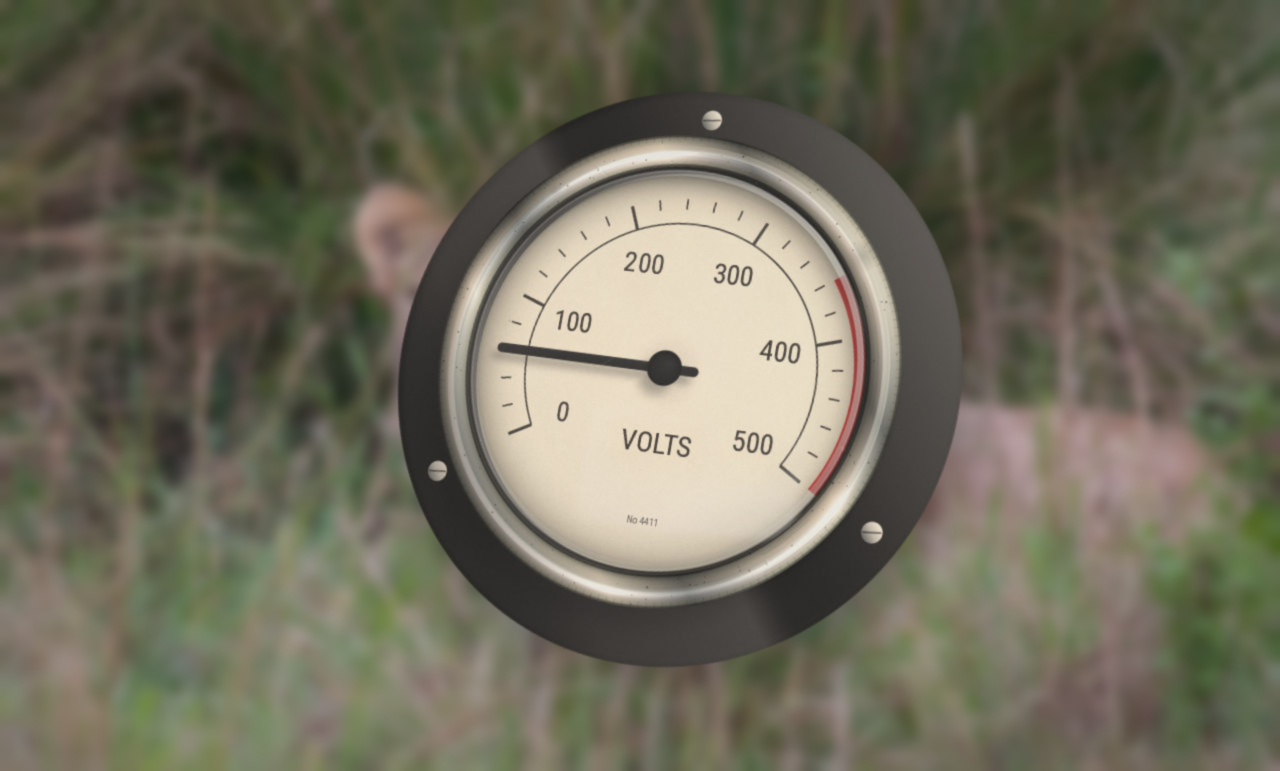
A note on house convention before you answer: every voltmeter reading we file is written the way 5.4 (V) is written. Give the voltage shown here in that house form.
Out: 60 (V)
